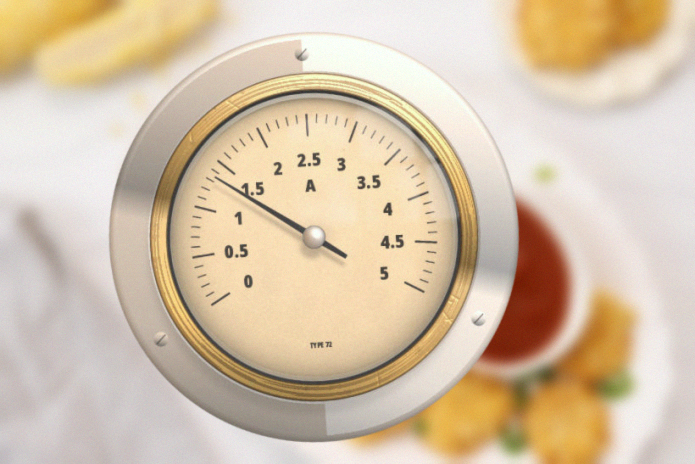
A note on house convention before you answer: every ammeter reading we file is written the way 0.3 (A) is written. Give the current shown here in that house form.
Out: 1.35 (A)
